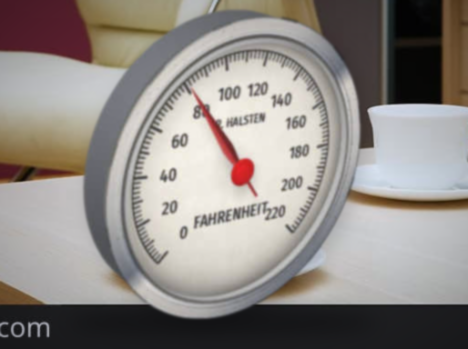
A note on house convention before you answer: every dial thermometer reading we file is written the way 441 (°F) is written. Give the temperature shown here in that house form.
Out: 80 (°F)
